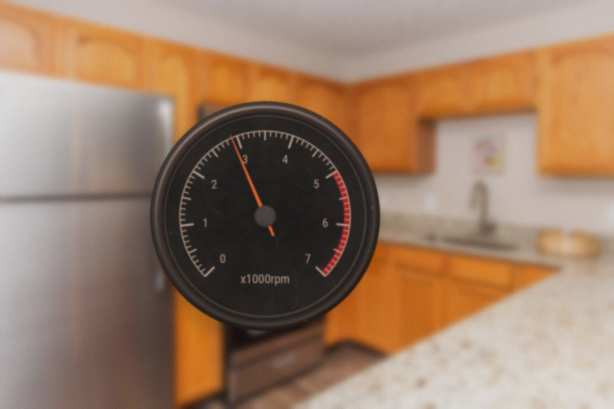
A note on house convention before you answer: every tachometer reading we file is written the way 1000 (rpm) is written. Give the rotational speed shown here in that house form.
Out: 2900 (rpm)
